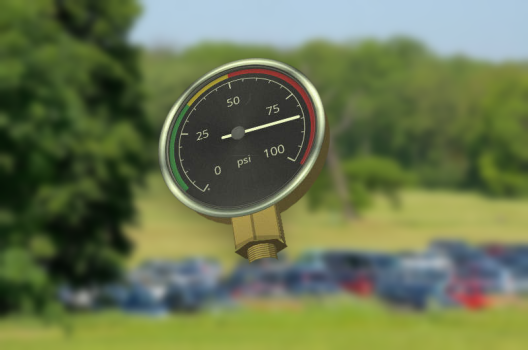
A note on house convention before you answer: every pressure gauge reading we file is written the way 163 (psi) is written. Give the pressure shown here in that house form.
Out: 85 (psi)
